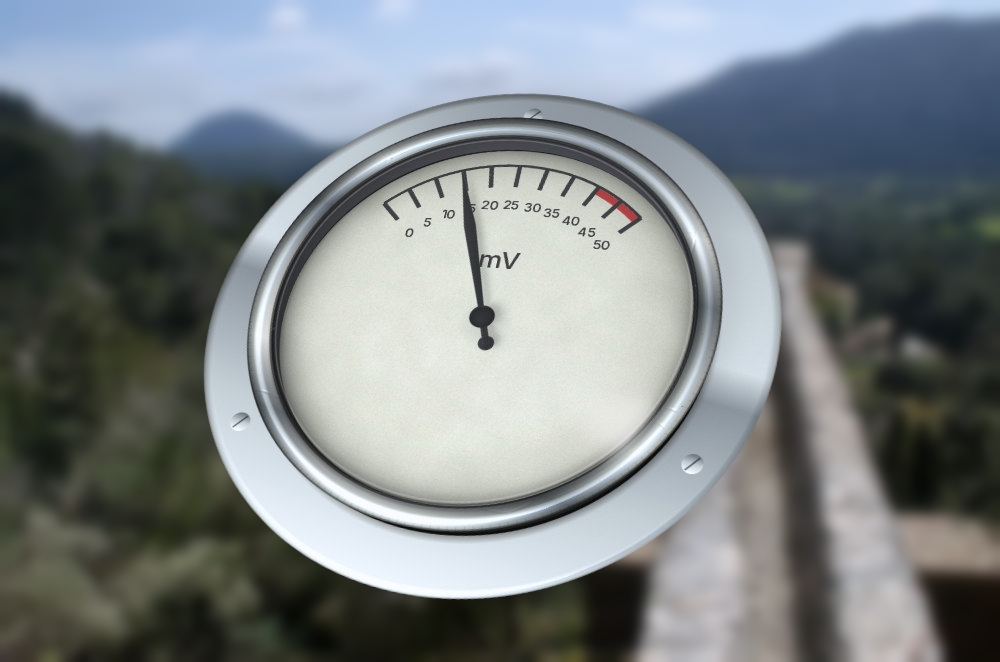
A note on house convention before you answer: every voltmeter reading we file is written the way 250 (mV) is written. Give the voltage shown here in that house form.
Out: 15 (mV)
